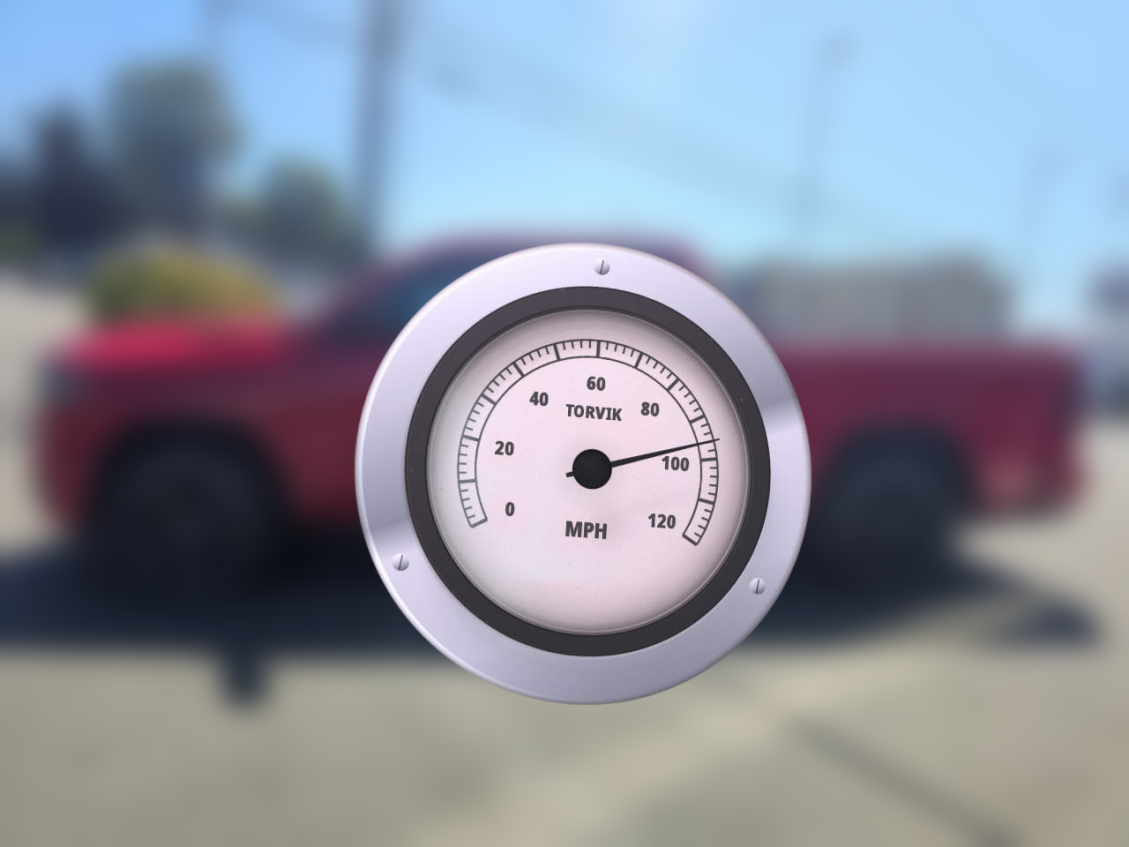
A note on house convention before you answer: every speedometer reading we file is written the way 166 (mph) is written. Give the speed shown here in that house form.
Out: 96 (mph)
